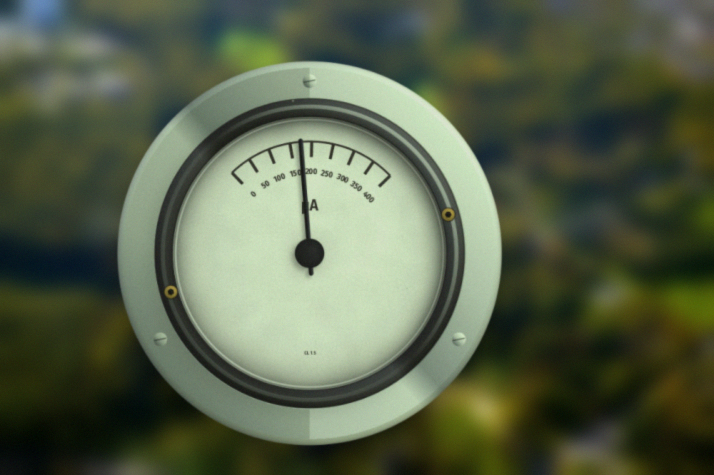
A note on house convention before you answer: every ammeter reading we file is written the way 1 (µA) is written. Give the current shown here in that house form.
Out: 175 (µA)
